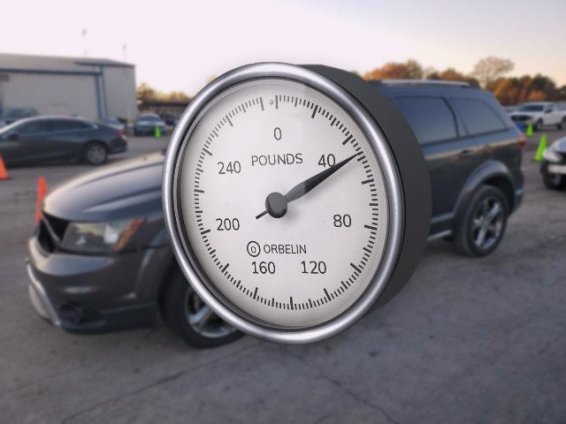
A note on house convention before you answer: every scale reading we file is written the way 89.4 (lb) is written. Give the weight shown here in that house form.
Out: 48 (lb)
